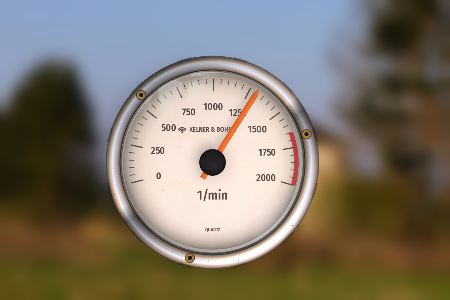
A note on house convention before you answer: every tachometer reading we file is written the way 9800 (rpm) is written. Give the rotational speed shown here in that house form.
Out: 1300 (rpm)
